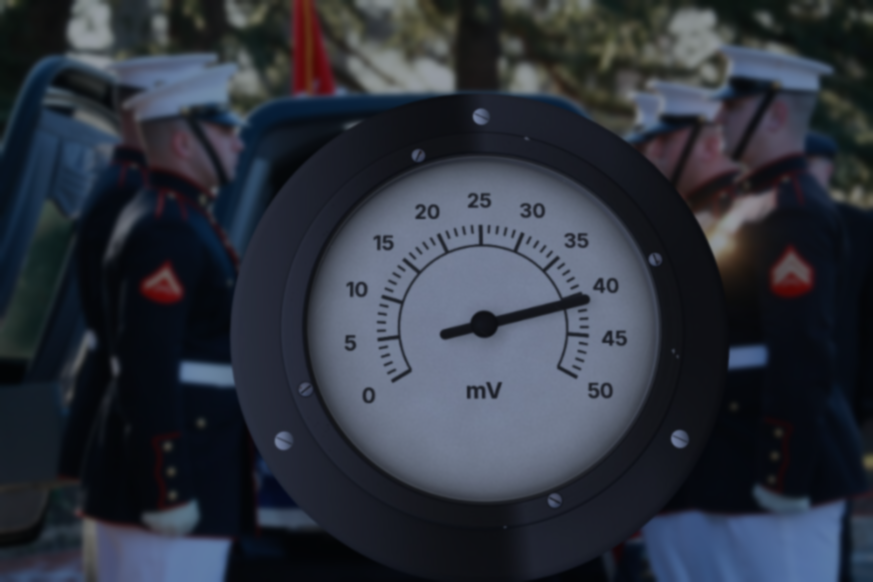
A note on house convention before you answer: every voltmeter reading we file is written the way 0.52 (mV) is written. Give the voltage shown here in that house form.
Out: 41 (mV)
